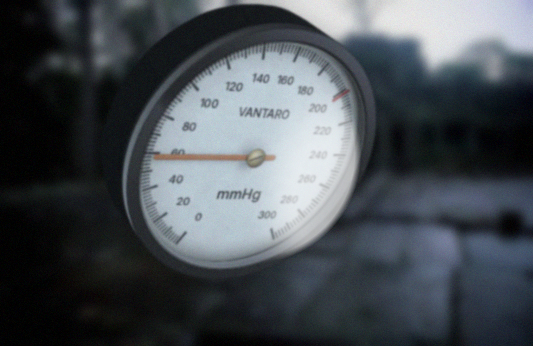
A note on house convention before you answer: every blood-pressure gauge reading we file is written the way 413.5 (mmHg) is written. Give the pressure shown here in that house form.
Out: 60 (mmHg)
